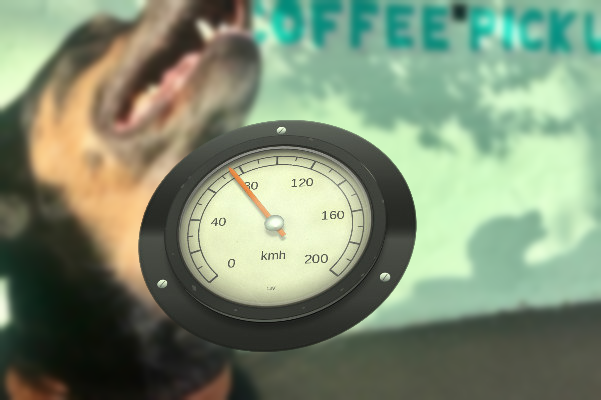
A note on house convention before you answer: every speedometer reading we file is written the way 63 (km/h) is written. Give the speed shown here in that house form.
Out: 75 (km/h)
